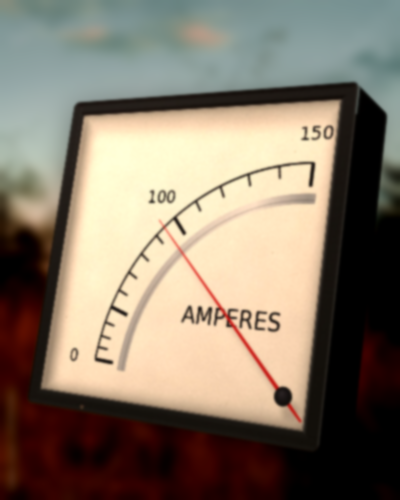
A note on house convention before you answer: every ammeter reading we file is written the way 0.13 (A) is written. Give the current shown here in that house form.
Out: 95 (A)
